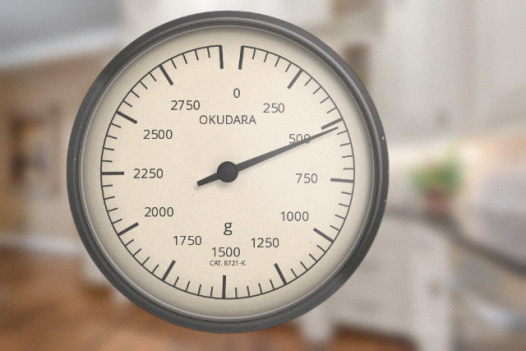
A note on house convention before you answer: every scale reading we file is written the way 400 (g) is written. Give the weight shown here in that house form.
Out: 525 (g)
